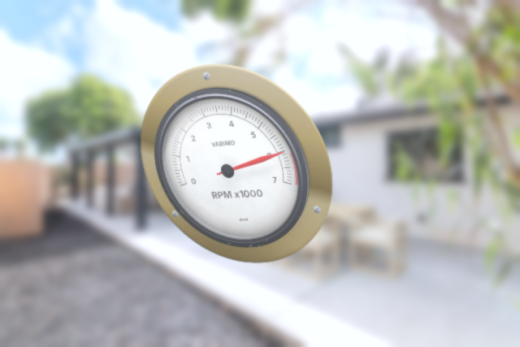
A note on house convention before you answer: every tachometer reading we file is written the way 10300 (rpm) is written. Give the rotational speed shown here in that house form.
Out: 6000 (rpm)
